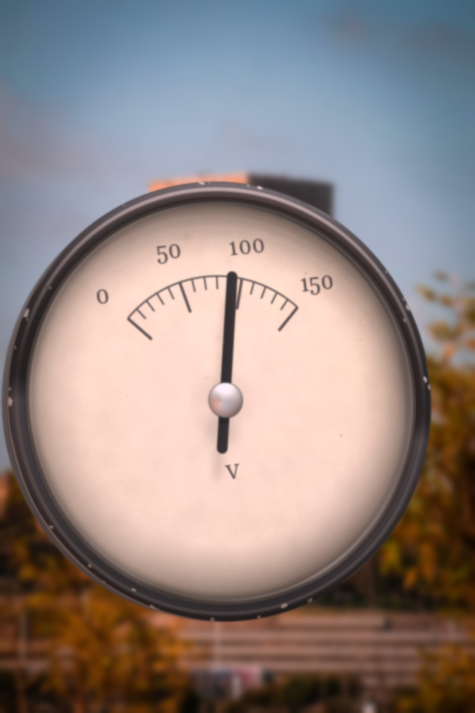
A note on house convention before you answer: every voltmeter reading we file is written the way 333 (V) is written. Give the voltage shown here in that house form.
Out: 90 (V)
